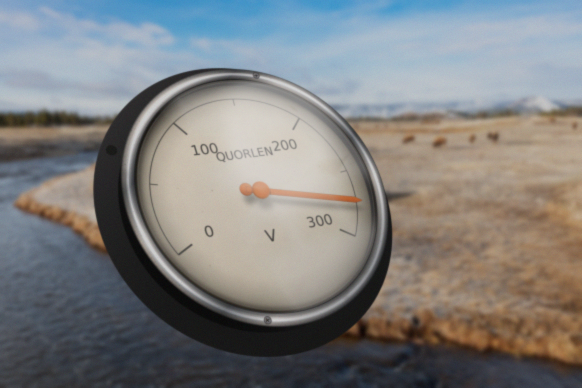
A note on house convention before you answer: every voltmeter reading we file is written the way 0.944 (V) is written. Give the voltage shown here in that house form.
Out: 275 (V)
